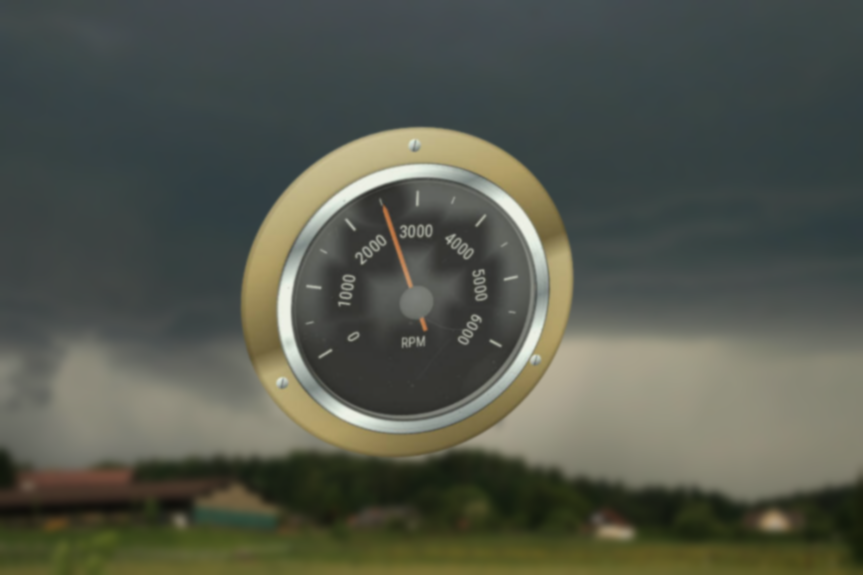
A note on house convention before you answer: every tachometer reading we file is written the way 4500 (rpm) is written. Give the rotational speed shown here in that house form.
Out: 2500 (rpm)
